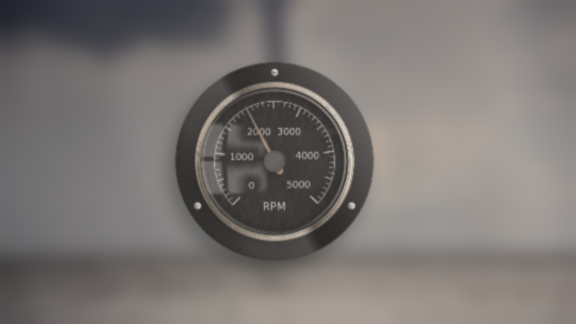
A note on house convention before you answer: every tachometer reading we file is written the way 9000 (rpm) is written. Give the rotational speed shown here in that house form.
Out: 2000 (rpm)
